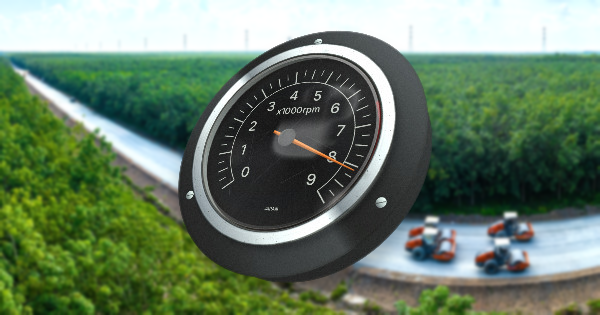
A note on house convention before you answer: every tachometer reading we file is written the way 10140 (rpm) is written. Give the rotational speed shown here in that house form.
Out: 8125 (rpm)
